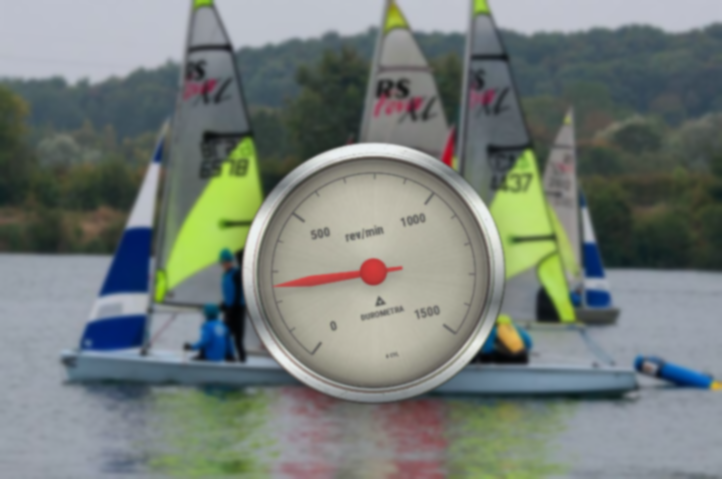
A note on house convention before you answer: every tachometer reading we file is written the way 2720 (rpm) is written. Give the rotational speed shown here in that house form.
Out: 250 (rpm)
